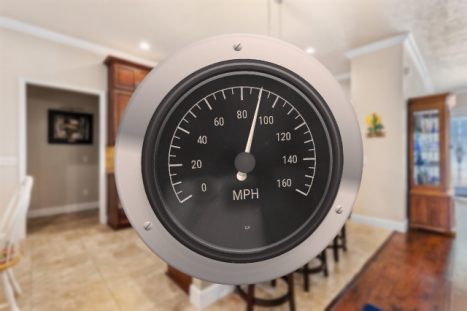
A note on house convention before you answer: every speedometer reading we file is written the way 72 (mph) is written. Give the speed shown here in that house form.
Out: 90 (mph)
